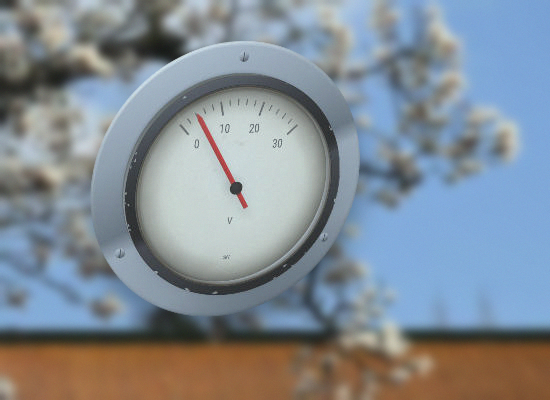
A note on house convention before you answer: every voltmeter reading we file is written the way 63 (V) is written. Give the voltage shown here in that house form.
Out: 4 (V)
